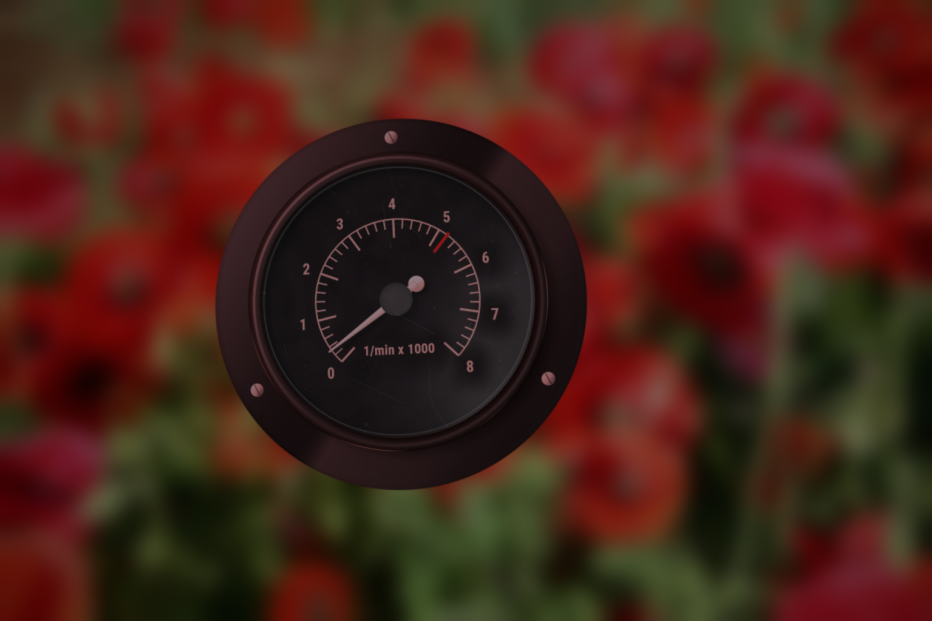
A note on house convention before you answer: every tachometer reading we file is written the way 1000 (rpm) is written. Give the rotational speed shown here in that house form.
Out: 300 (rpm)
